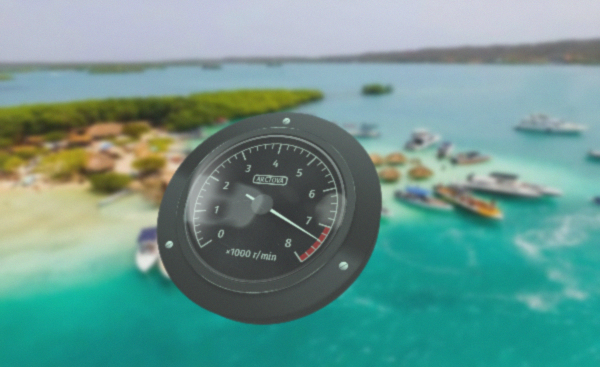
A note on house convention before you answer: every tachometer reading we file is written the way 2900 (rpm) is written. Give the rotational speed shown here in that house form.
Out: 7400 (rpm)
